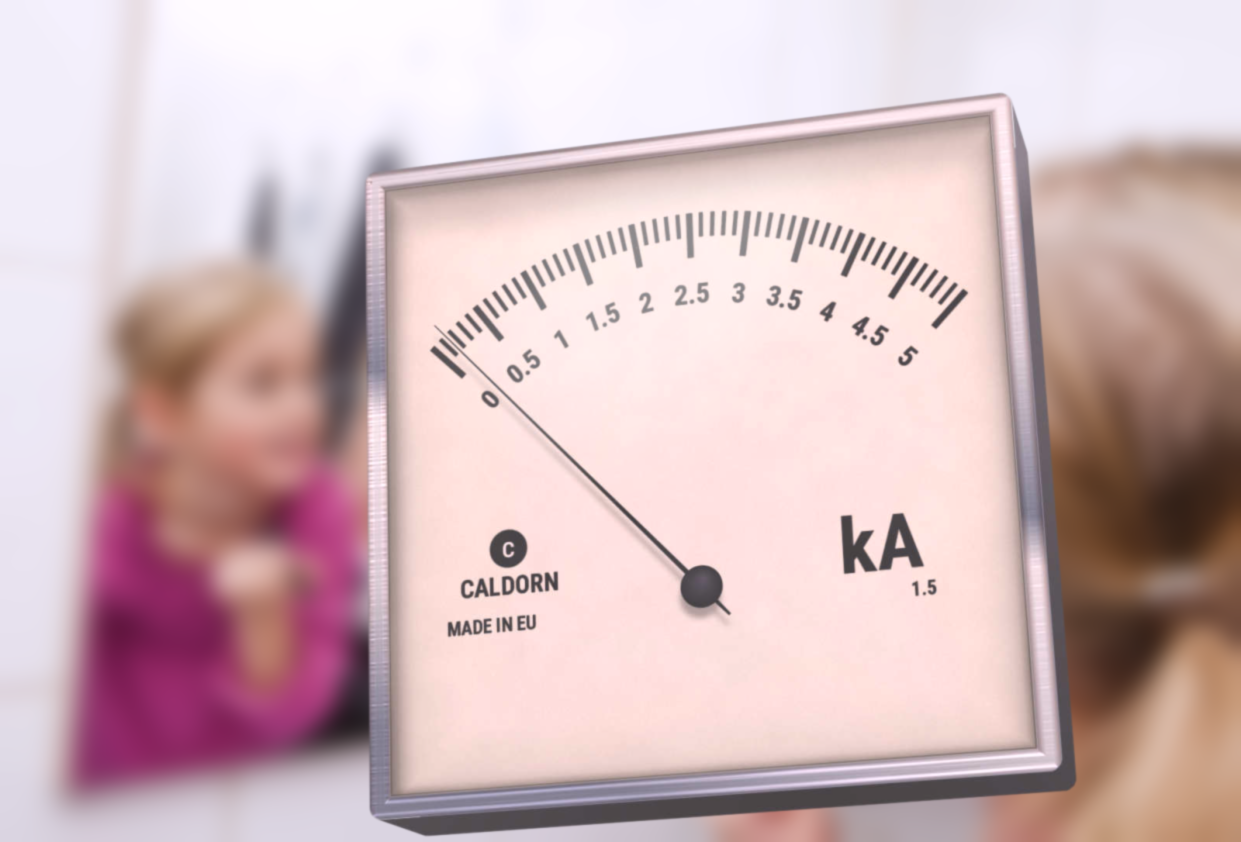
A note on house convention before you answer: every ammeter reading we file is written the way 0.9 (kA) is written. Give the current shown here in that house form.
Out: 0.15 (kA)
